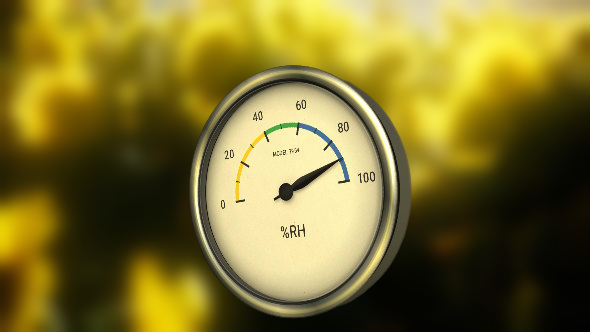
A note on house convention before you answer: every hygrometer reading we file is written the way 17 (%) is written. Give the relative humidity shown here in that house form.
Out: 90 (%)
